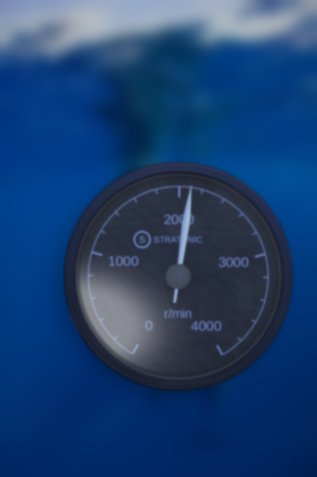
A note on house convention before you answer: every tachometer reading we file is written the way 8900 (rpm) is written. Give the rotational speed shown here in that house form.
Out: 2100 (rpm)
